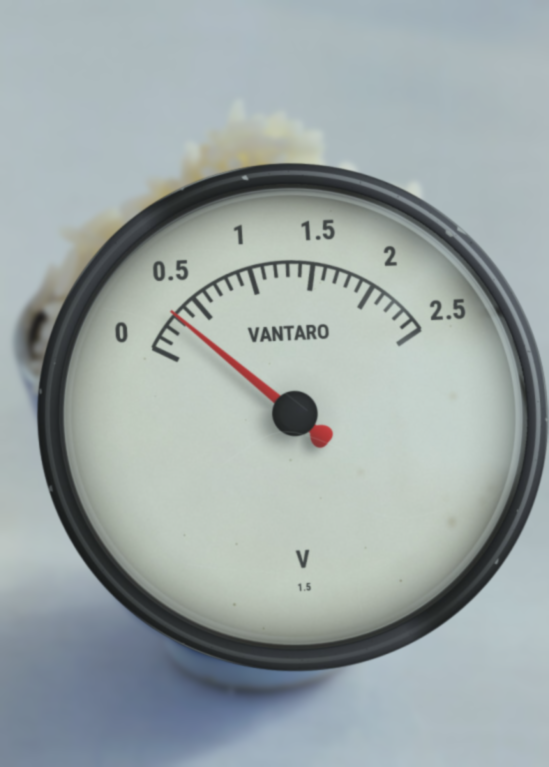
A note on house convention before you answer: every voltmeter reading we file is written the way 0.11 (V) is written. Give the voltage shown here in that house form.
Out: 0.3 (V)
